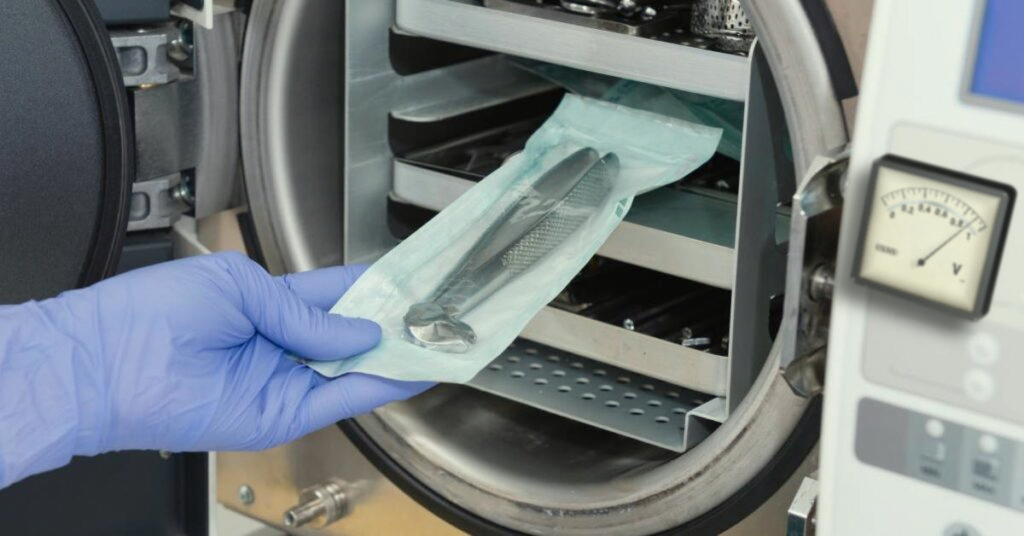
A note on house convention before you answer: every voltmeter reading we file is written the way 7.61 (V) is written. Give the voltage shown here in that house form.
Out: 0.9 (V)
